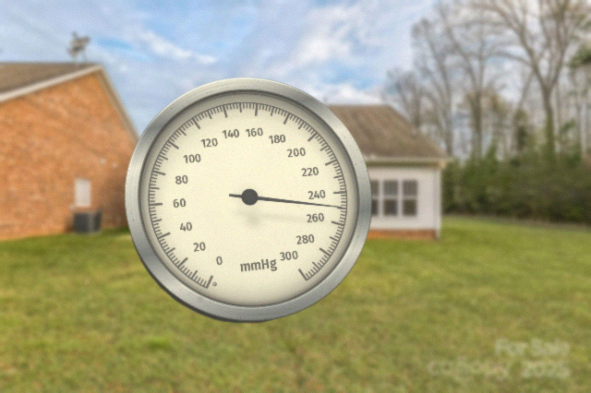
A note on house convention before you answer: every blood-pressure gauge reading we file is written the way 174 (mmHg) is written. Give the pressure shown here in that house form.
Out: 250 (mmHg)
